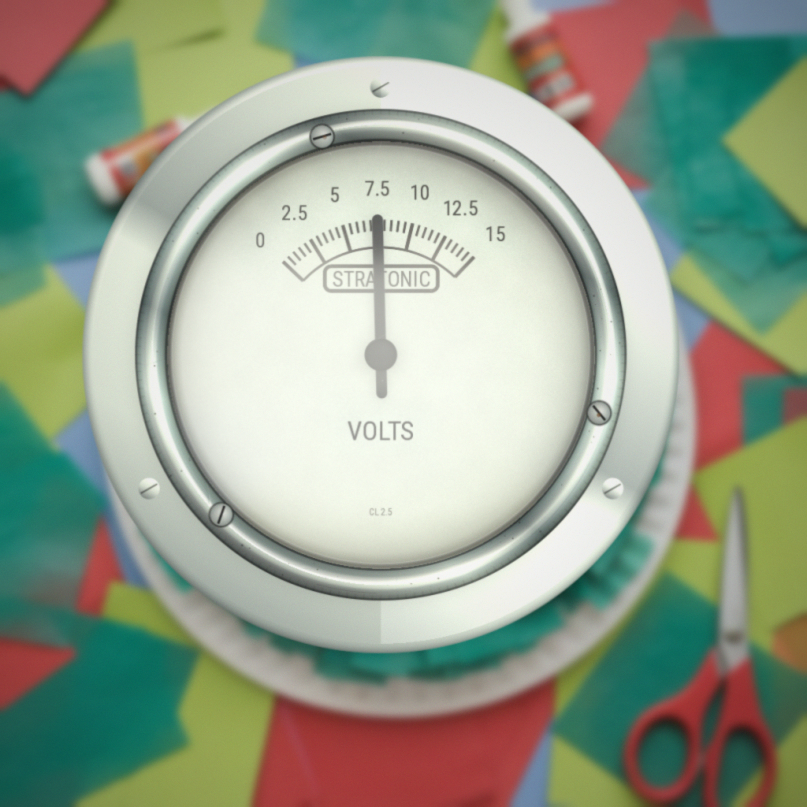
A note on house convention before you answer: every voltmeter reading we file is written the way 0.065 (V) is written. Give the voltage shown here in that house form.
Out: 7.5 (V)
